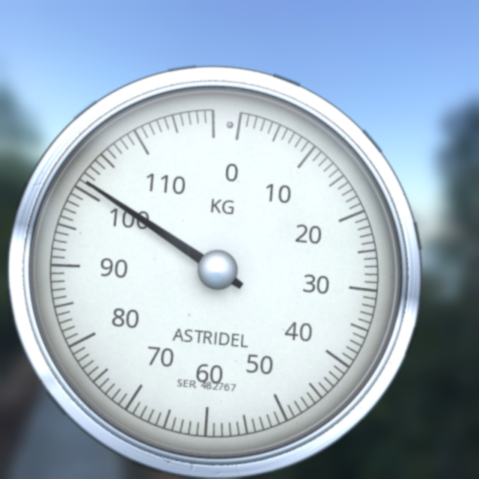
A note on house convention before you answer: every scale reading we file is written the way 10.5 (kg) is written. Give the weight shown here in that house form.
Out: 101 (kg)
